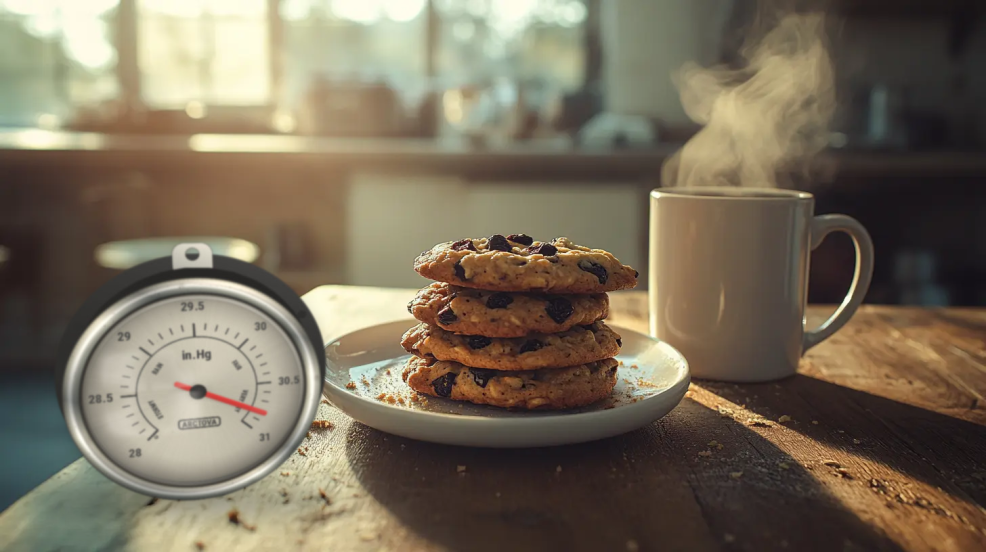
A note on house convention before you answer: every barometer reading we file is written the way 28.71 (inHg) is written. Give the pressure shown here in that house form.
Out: 30.8 (inHg)
